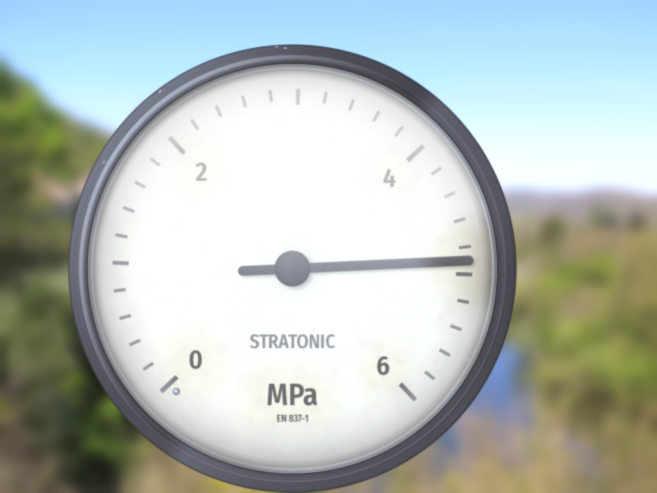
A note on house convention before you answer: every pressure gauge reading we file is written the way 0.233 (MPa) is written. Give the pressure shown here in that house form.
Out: 4.9 (MPa)
